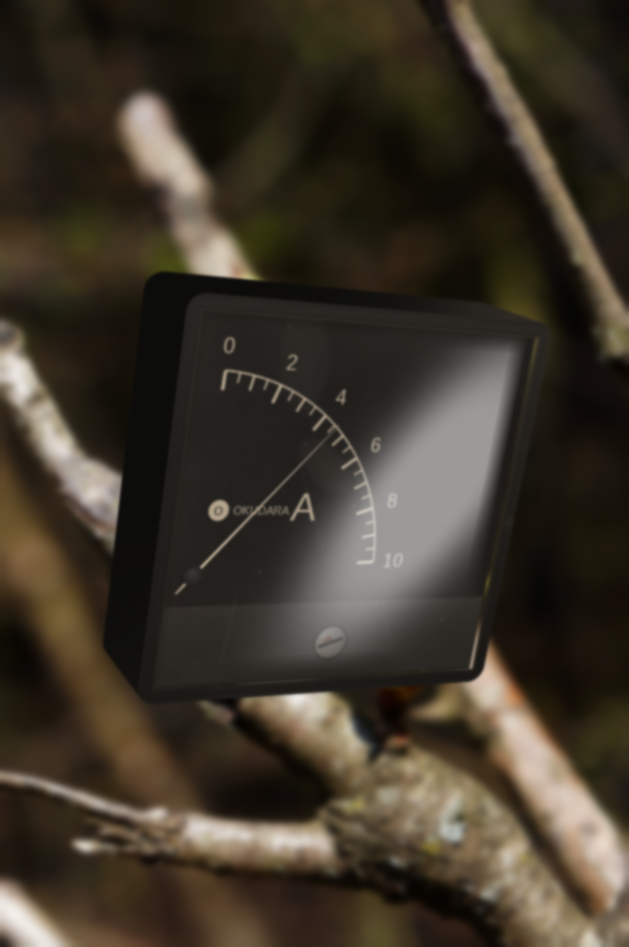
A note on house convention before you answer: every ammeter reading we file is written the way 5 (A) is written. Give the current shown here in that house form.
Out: 4.5 (A)
